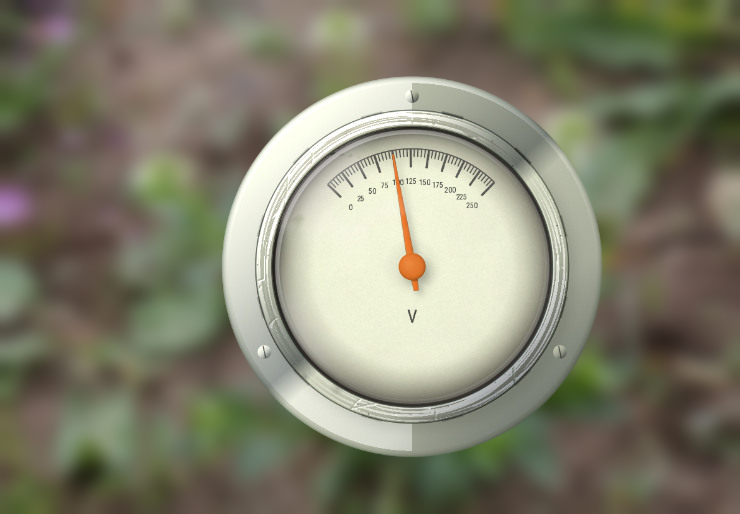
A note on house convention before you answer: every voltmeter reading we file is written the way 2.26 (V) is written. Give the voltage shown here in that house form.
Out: 100 (V)
